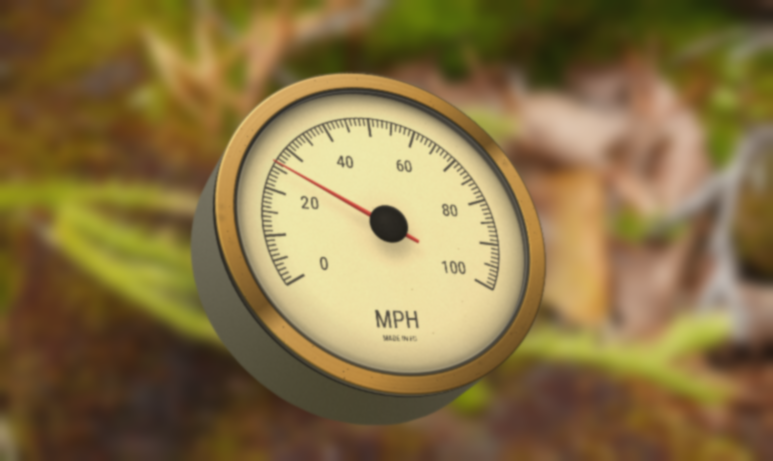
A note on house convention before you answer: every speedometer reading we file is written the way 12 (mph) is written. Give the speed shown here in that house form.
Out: 25 (mph)
